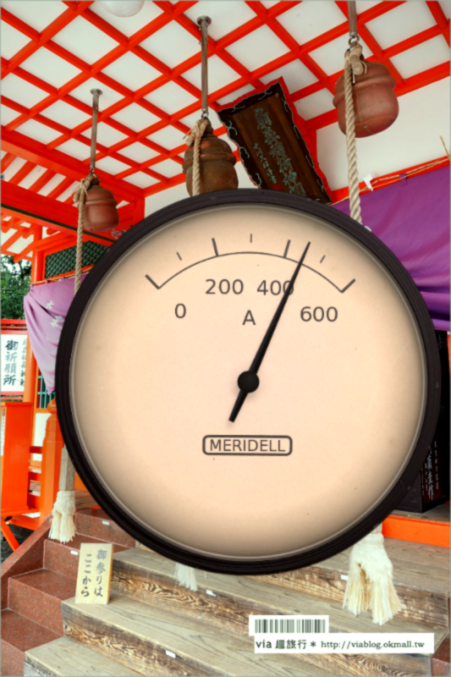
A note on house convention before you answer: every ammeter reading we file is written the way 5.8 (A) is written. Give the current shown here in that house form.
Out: 450 (A)
